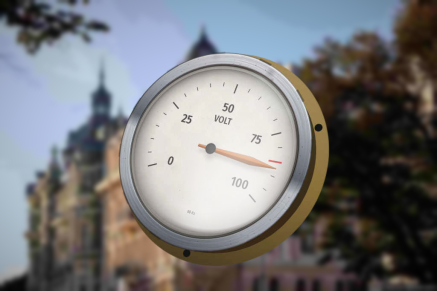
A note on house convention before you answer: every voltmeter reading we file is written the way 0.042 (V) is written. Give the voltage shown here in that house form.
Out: 87.5 (V)
